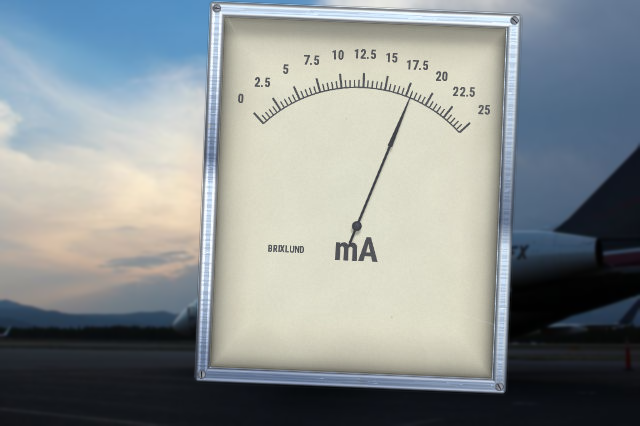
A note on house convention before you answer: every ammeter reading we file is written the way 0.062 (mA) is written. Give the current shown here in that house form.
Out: 18 (mA)
